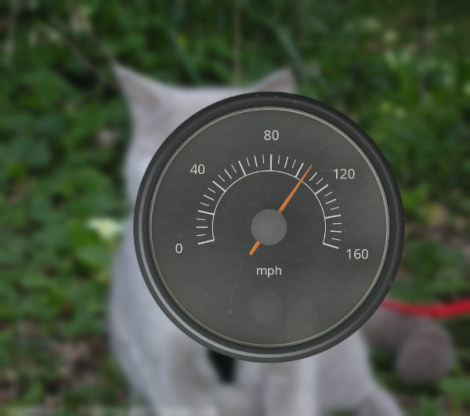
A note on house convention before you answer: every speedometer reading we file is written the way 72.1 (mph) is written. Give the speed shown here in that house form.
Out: 105 (mph)
